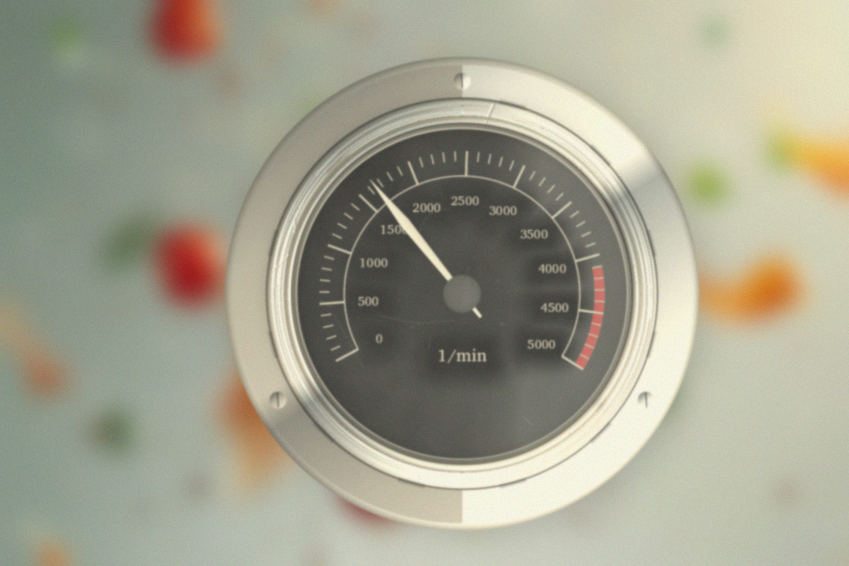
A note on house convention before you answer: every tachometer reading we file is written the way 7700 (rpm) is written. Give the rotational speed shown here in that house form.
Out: 1650 (rpm)
